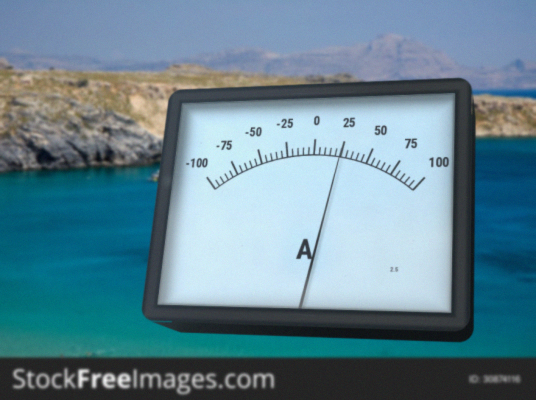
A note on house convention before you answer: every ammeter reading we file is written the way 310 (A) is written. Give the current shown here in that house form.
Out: 25 (A)
